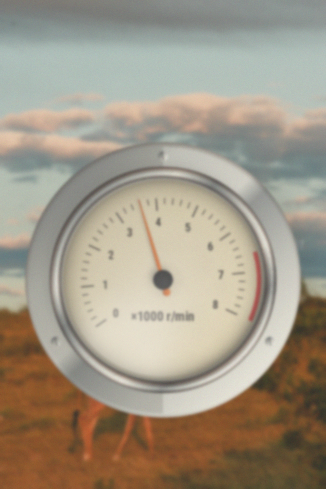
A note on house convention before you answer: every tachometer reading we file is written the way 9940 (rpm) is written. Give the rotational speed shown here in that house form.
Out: 3600 (rpm)
